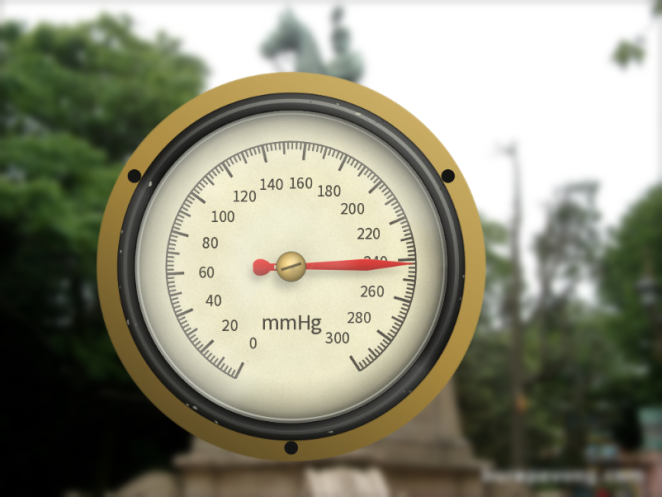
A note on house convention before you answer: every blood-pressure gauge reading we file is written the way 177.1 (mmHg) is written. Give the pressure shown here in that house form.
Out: 242 (mmHg)
